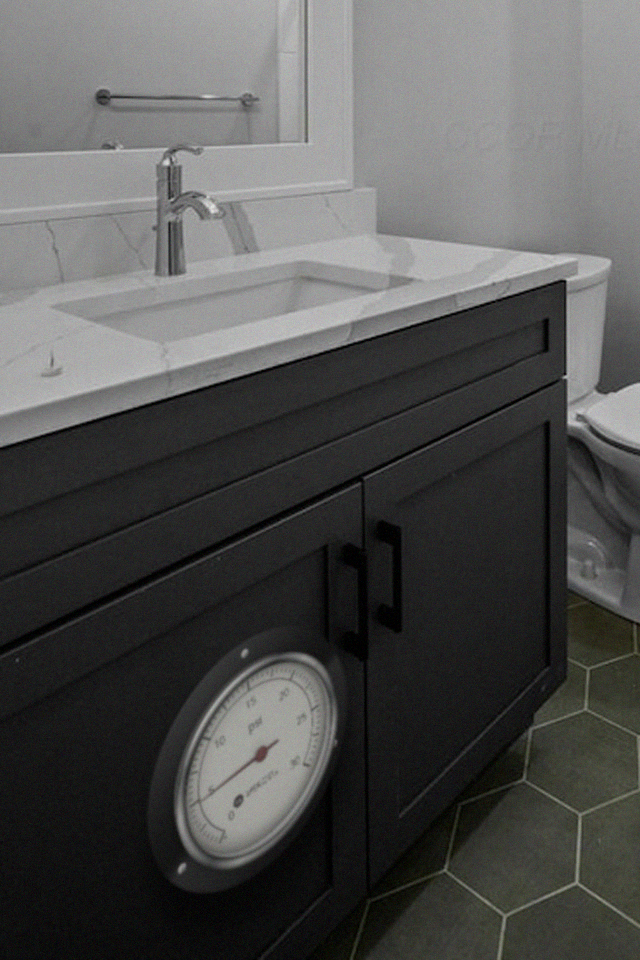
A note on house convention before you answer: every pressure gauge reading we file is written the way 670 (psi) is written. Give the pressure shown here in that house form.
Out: 5 (psi)
